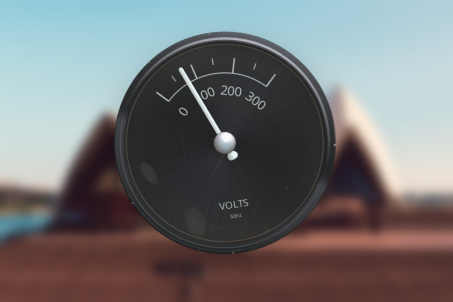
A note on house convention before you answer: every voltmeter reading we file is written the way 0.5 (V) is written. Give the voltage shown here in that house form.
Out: 75 (V)
